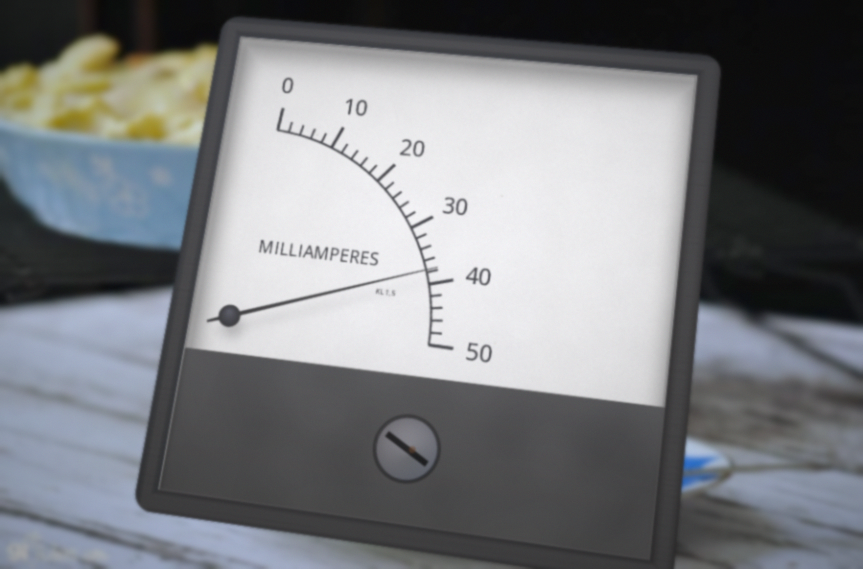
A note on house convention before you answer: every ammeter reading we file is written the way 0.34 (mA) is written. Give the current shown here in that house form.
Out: 38 (mA)
